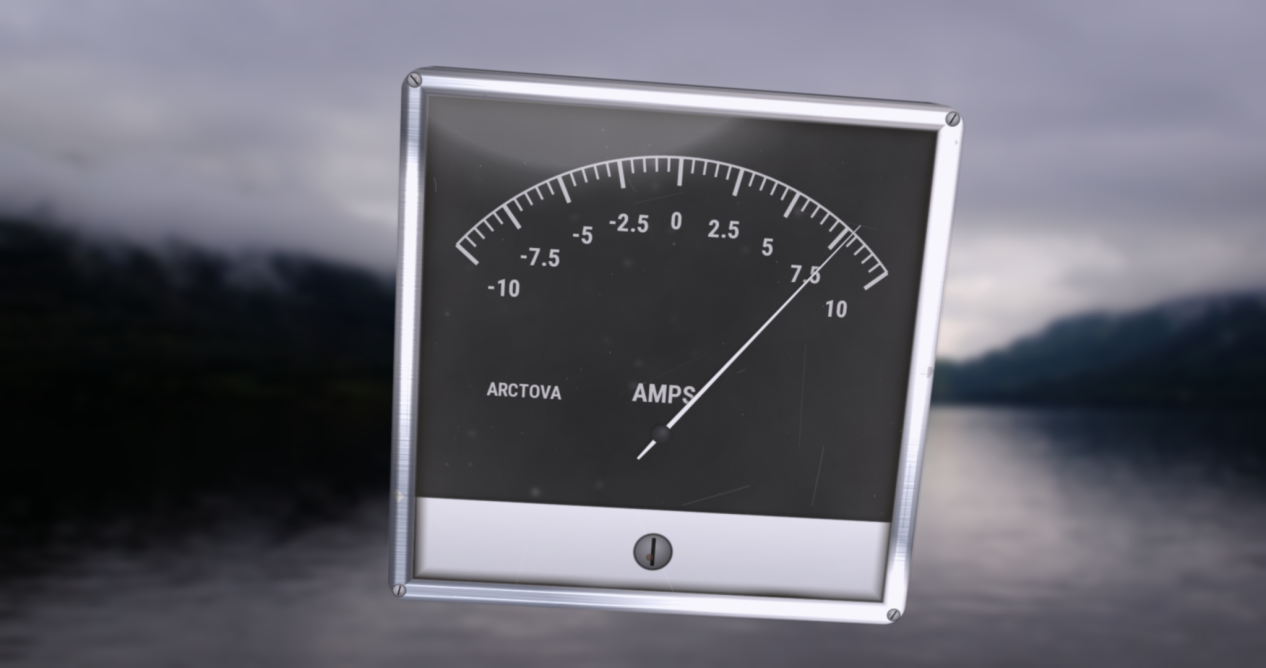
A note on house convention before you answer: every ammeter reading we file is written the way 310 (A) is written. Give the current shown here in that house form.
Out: 7.75 (A)
